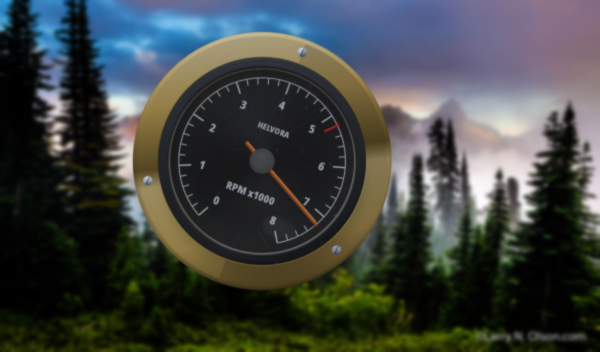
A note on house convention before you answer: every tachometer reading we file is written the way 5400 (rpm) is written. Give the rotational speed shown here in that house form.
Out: 7200 (rpm)
